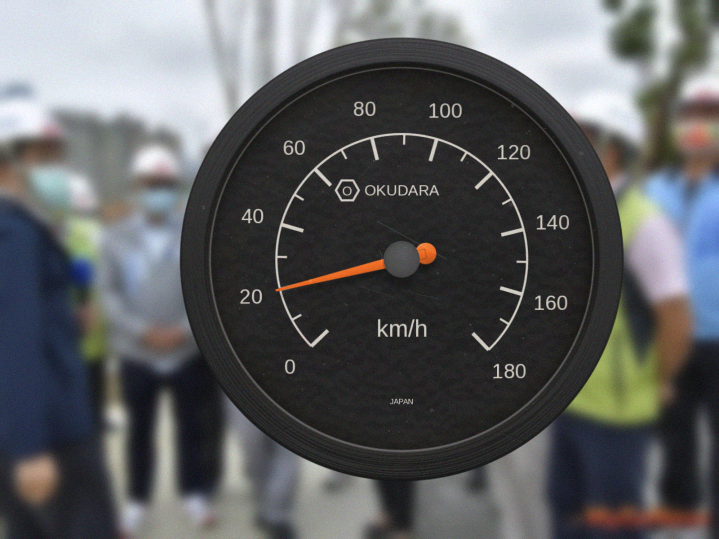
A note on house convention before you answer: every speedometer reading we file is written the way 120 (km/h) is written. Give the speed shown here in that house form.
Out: 20 (km/h)
